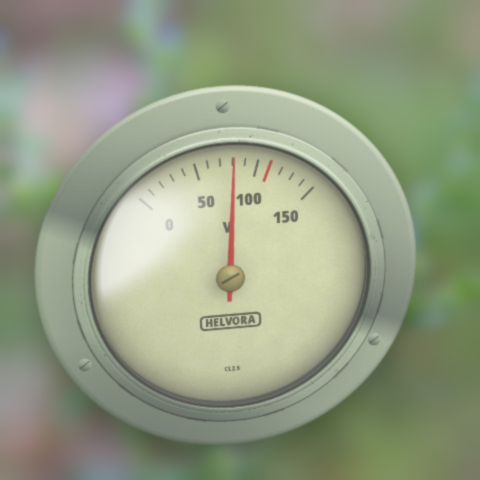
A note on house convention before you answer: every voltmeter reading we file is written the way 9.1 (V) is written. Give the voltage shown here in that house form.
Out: 80 (V)
